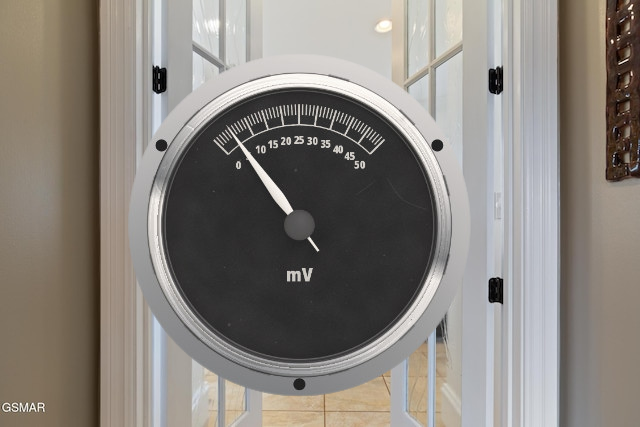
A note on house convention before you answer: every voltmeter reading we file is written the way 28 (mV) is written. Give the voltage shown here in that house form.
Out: 5 (mV)
